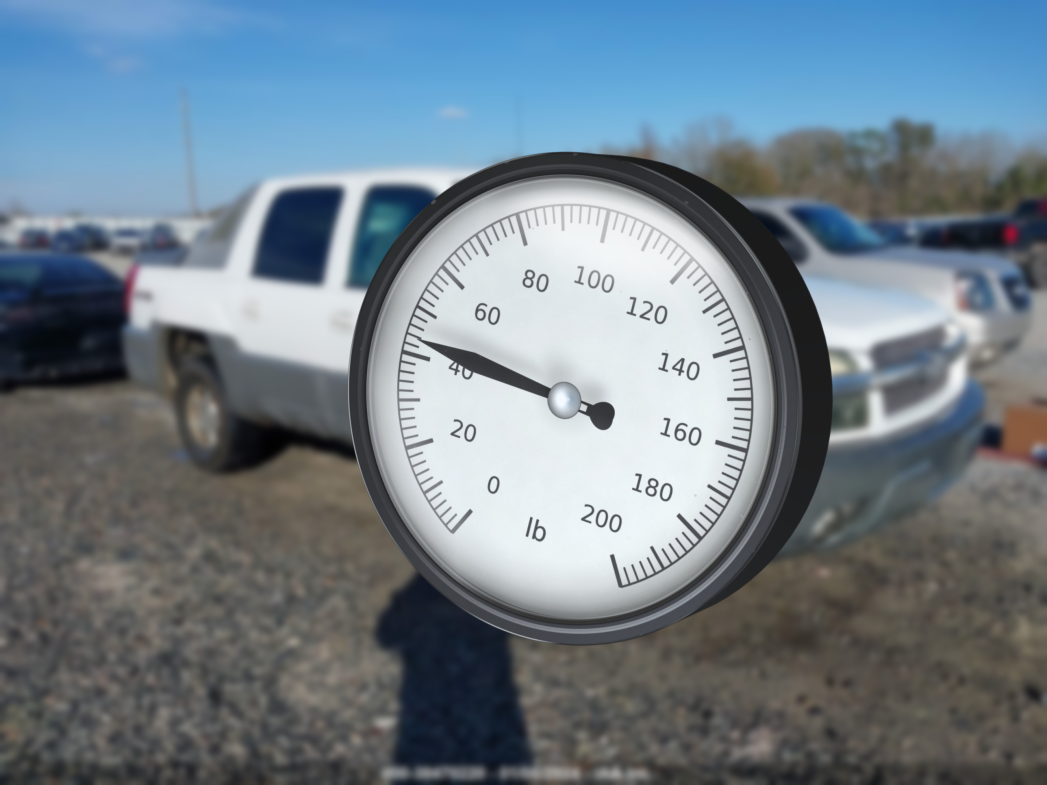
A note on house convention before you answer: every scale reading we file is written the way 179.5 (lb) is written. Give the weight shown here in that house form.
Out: 44 (lb)
